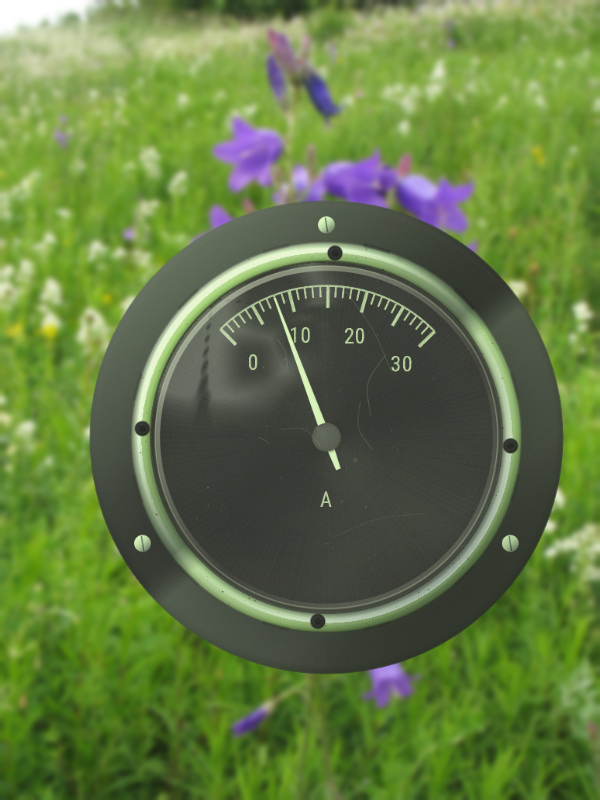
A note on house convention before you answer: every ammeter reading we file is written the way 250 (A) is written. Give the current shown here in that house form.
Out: 8 (A)
